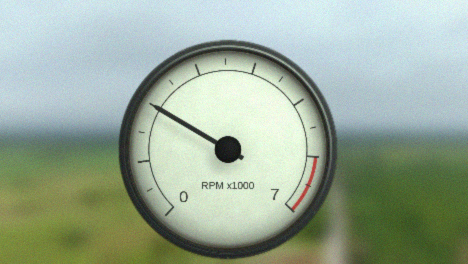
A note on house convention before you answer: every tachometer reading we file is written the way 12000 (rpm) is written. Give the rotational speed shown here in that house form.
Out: 2000 (rpm)
